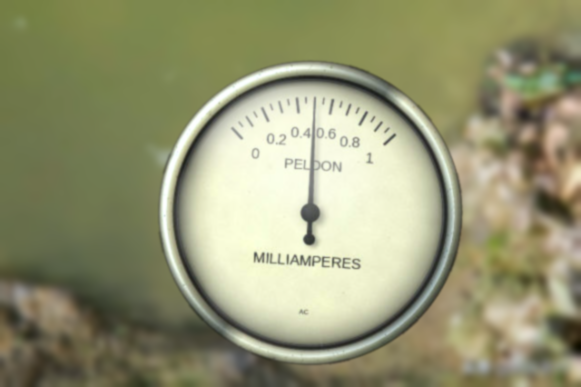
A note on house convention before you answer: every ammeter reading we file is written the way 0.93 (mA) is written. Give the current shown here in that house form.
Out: 0.5 (mA)
